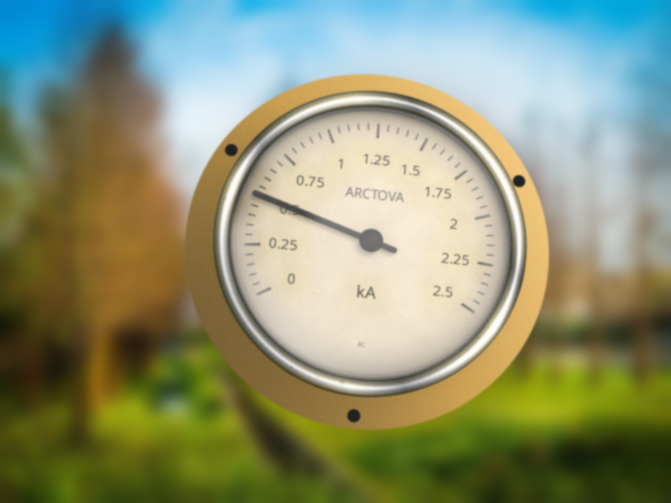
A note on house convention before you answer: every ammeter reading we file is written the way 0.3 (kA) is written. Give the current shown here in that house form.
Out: 0.5 (kA)
